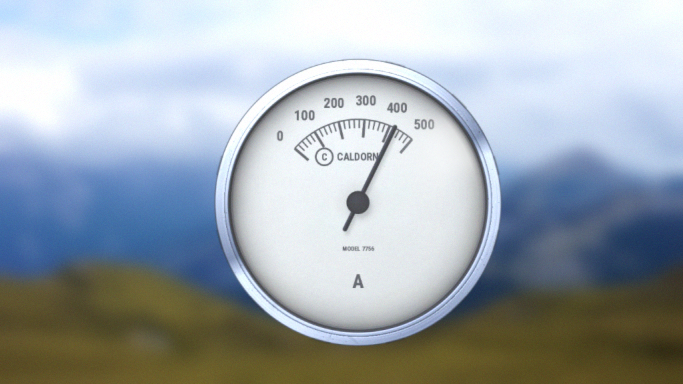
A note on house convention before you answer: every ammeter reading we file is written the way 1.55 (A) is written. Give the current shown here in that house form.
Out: 420 (A)
